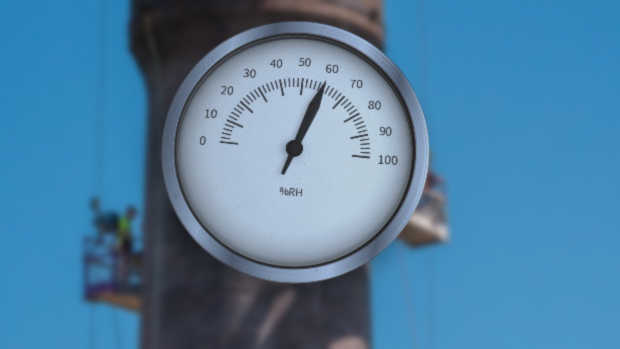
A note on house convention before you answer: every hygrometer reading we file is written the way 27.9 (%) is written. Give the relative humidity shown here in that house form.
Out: 60 (%)
